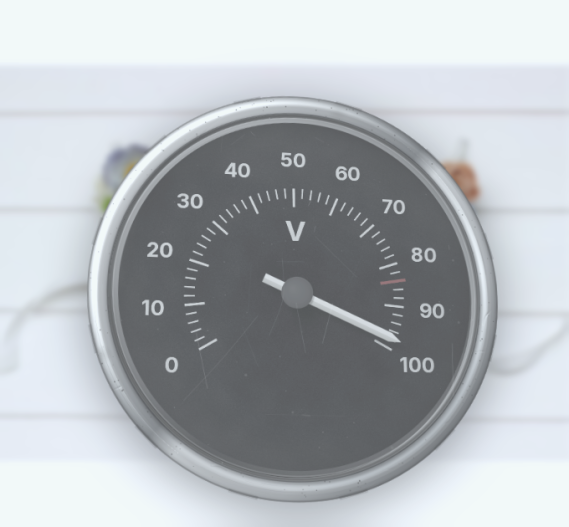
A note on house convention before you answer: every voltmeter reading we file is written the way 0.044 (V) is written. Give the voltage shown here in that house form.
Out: 98 (V)
